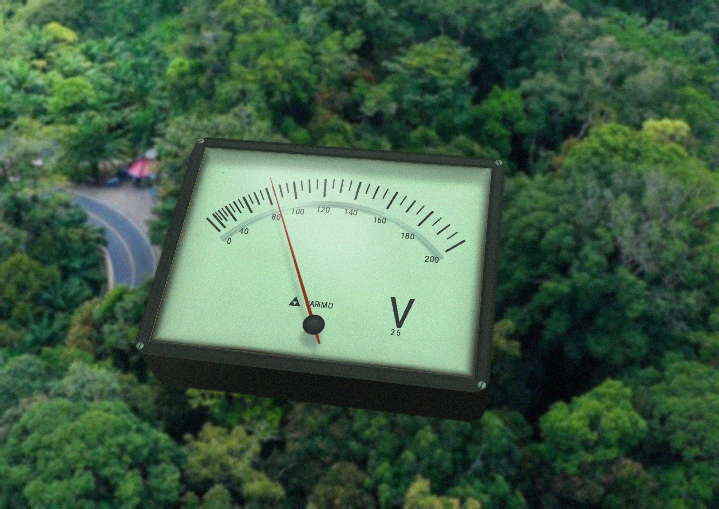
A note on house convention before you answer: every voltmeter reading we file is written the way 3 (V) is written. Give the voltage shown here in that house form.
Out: 85 (V)
